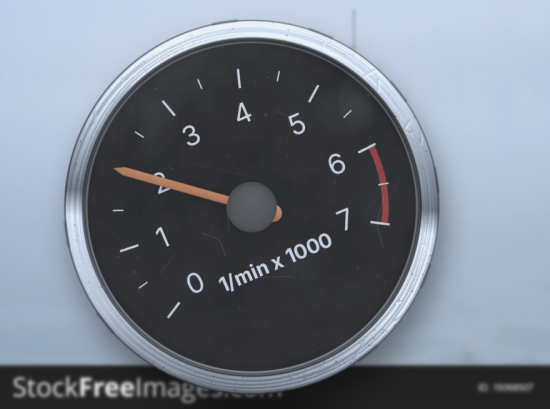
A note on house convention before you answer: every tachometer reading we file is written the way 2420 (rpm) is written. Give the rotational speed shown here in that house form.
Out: 2000 (rpm)
